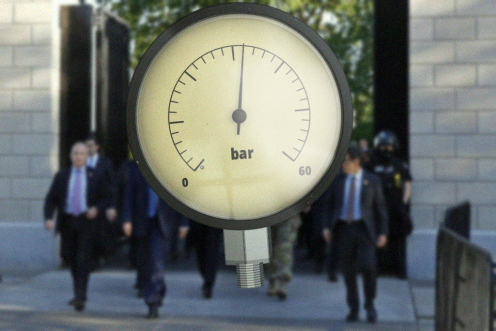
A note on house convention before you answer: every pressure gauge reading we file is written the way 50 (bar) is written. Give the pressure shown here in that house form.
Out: 32 (bar)
